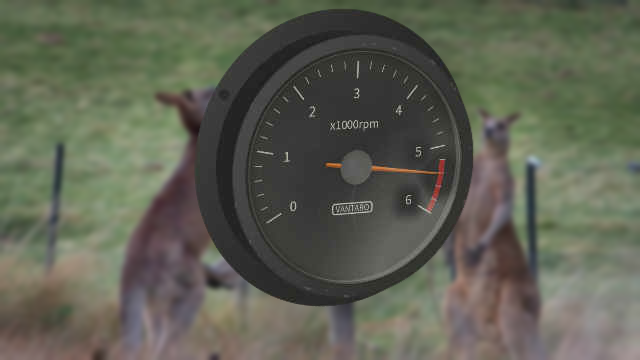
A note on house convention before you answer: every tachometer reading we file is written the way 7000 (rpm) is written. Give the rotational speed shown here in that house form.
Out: 5400 (rpm)
